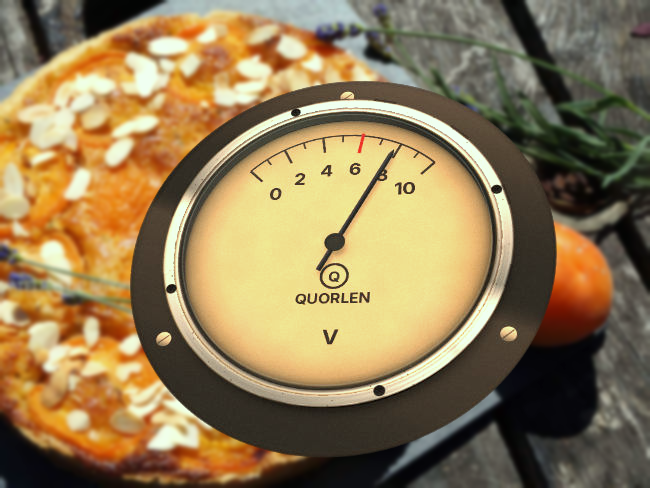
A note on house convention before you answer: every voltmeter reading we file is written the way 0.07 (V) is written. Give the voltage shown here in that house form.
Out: 8 (V)
